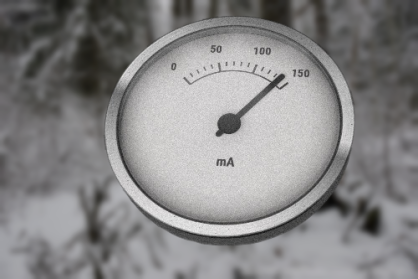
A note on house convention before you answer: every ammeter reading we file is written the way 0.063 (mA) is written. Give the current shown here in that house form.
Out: 140 (mA)
